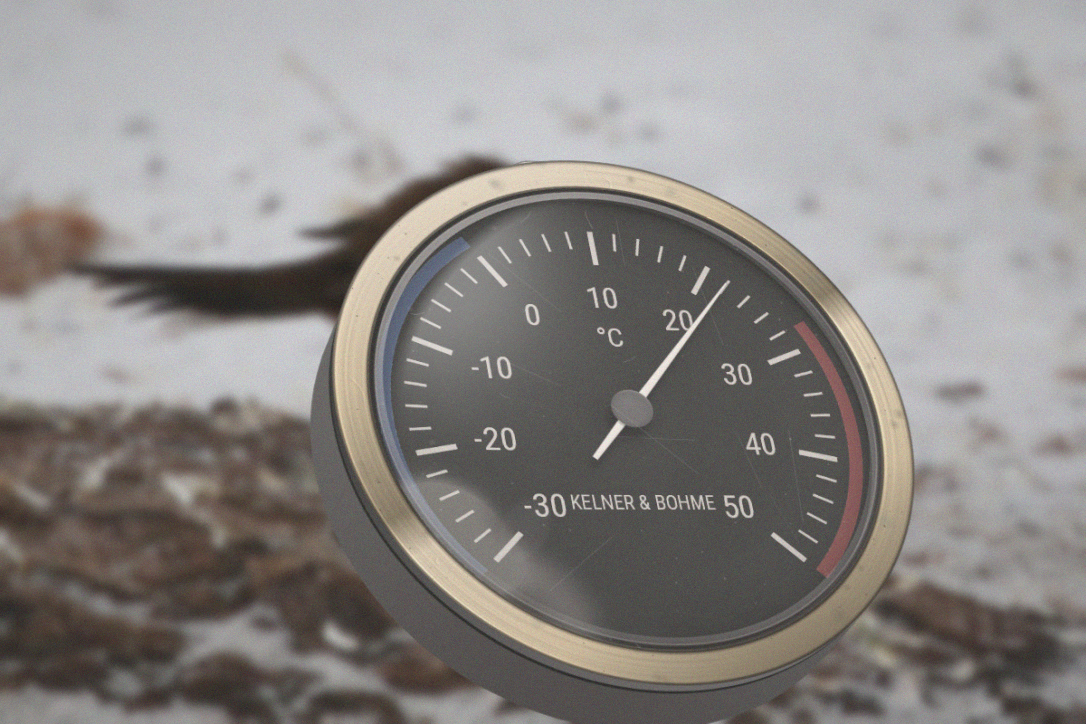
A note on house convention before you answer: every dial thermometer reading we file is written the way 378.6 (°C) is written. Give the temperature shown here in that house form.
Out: 22 (°C)
